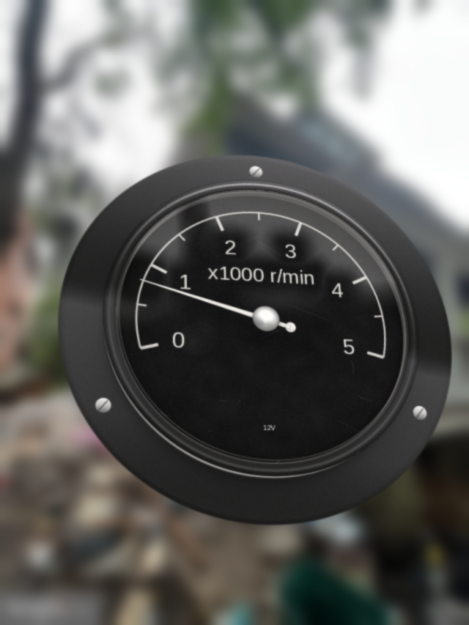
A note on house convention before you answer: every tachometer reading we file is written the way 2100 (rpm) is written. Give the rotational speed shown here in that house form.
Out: 750 (rpm)
